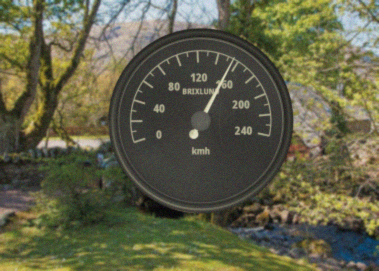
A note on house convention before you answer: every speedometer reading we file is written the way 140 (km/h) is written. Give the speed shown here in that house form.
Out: 155 (km/h)
